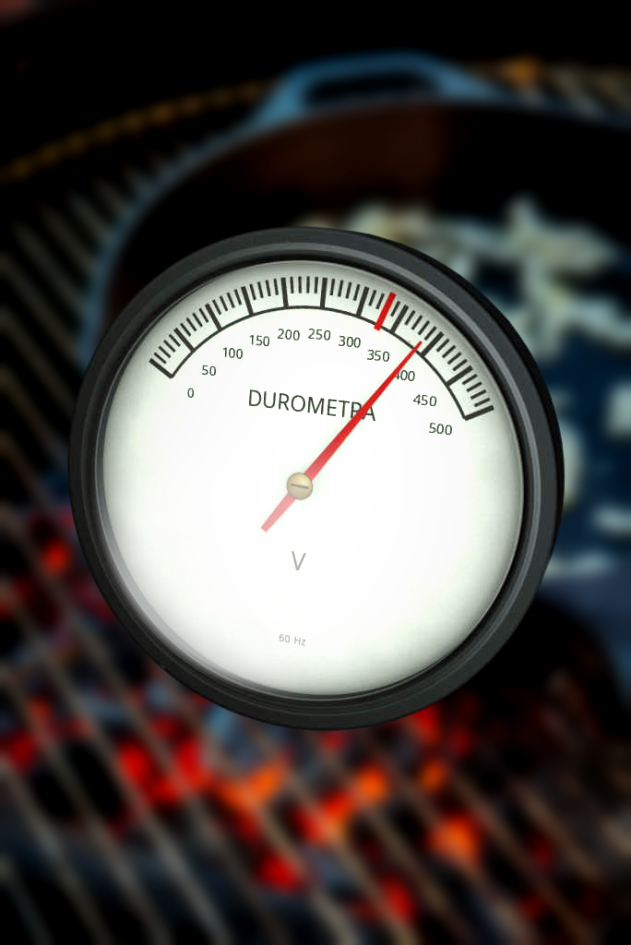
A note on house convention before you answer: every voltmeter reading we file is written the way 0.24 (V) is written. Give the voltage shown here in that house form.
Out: 390 (V)
